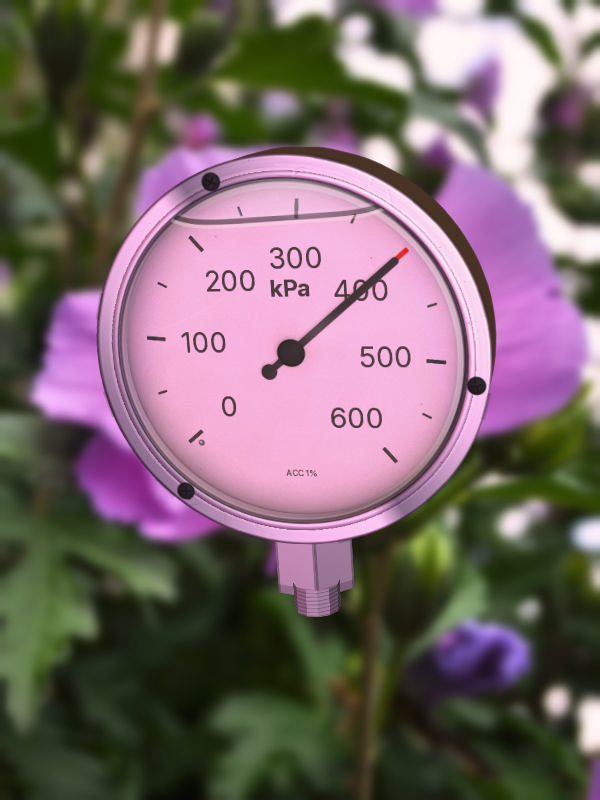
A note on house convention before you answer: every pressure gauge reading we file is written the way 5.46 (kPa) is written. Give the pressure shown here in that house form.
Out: 400 (kPa)
